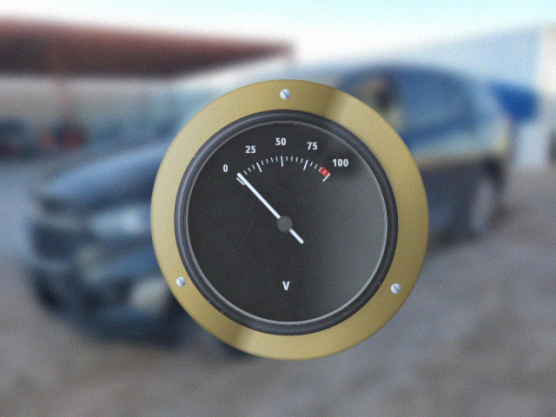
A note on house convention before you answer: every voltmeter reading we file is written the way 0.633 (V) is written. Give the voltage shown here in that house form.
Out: 5 (V)
